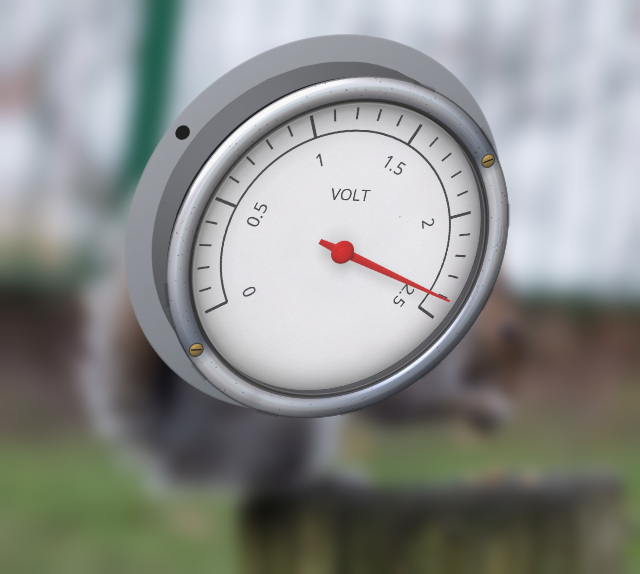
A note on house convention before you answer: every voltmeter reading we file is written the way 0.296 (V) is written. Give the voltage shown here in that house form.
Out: 2.4 (V)
